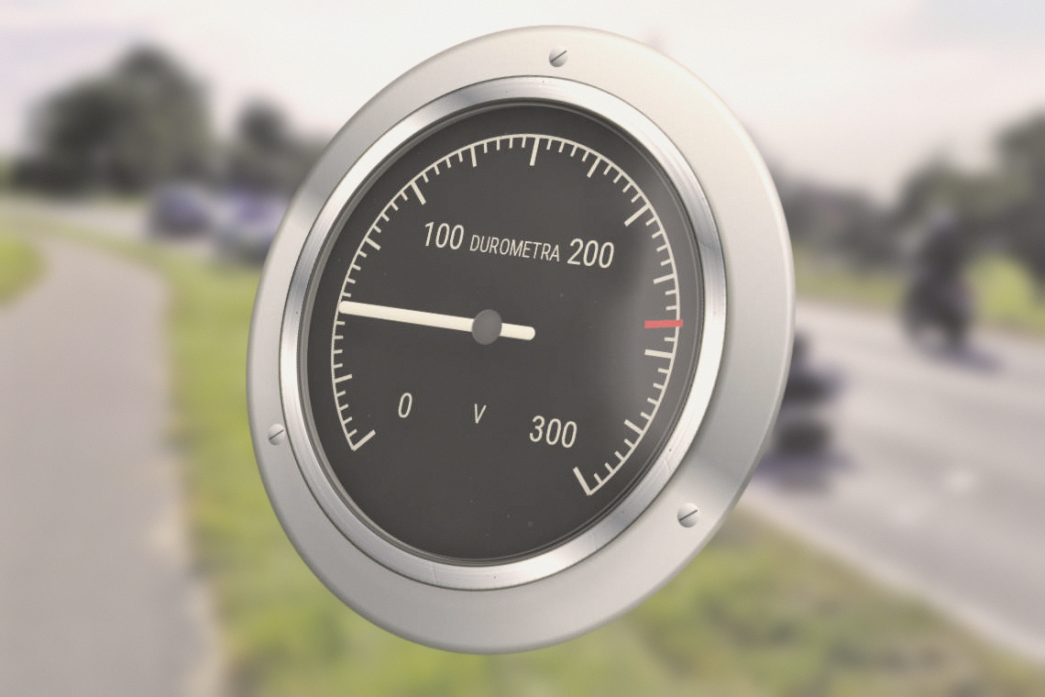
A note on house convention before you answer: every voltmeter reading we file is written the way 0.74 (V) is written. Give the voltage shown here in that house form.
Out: 50 (V)
